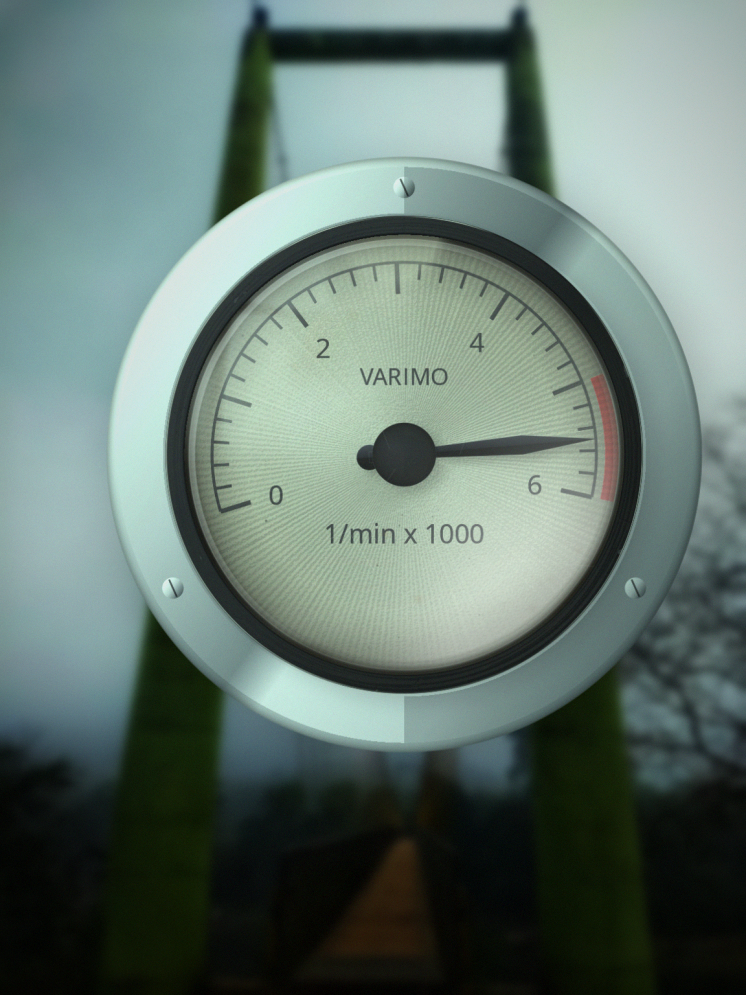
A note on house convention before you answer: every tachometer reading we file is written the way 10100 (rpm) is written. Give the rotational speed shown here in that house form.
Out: 5500 (rpm)
